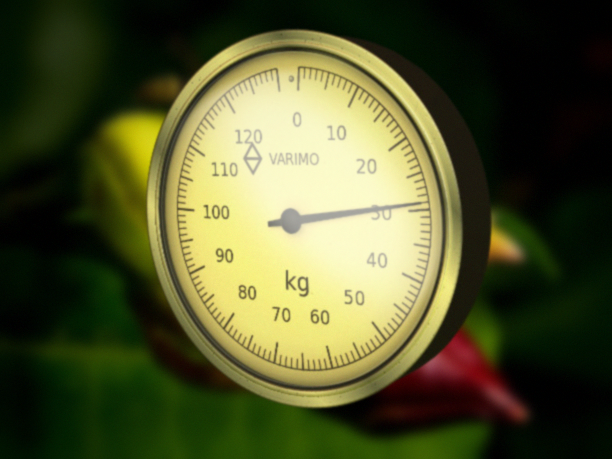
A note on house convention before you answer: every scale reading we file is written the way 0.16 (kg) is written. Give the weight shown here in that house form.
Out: 29 (kg)
